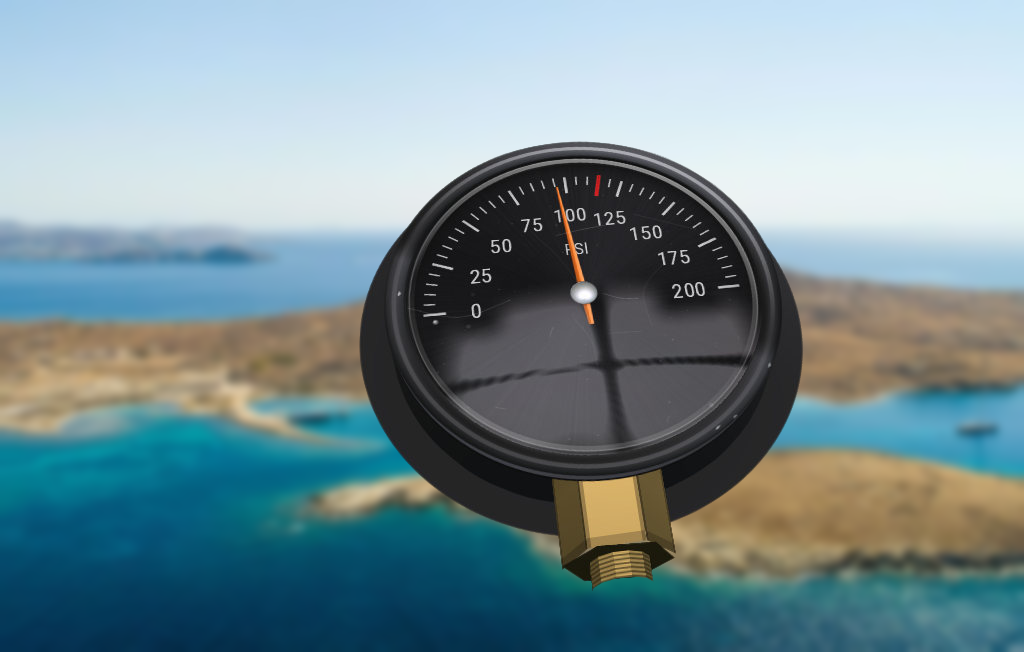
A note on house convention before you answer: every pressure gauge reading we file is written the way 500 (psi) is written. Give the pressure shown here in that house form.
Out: 95 (psi)
